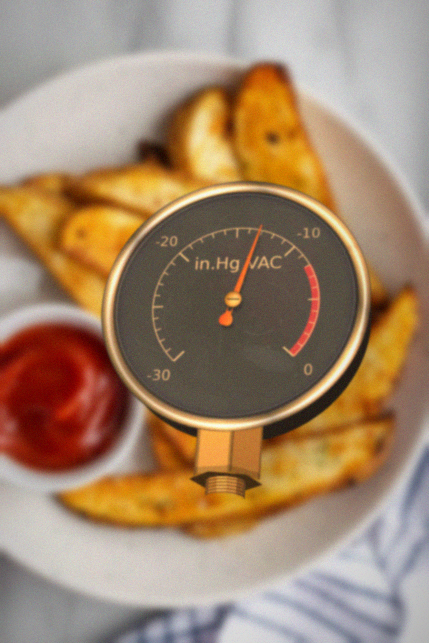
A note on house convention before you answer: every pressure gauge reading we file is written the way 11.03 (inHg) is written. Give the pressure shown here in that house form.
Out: -13 (inHg)
